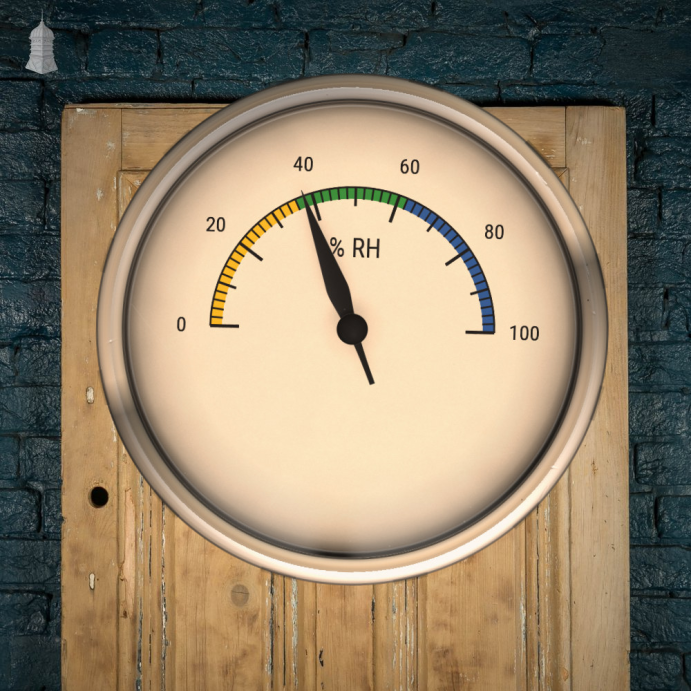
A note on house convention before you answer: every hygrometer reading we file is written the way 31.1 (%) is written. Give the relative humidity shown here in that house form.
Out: 38 (%)
